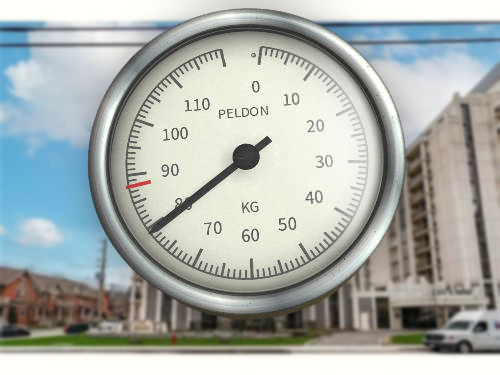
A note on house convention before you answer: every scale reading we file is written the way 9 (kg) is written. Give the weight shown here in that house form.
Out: 79 (kg)
